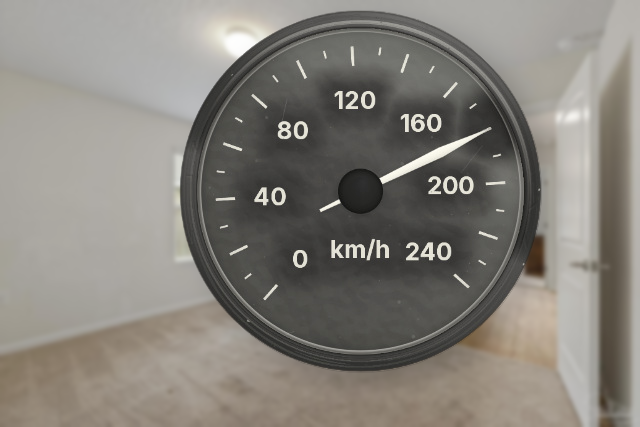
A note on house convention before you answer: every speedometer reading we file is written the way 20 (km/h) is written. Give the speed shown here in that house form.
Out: 180 (km/h)
